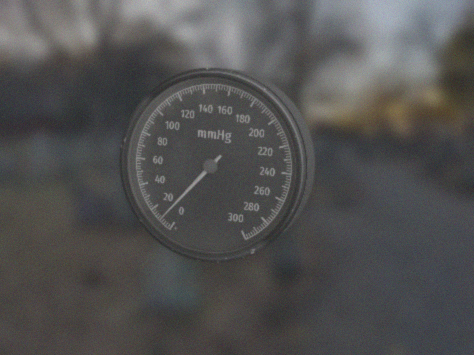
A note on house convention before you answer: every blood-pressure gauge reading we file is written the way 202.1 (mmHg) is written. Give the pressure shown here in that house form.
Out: 10 (mmHg)
